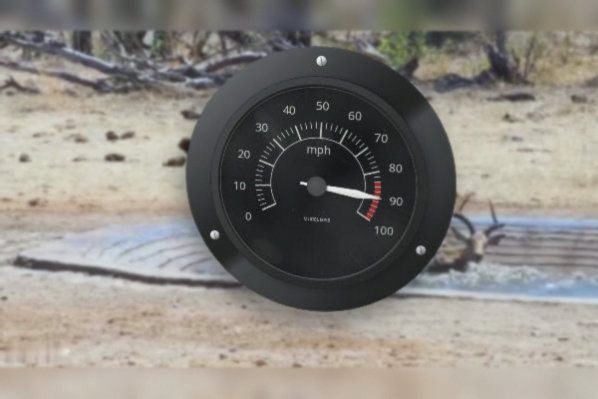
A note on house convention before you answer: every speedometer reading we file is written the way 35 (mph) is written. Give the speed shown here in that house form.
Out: 90 (mph)
